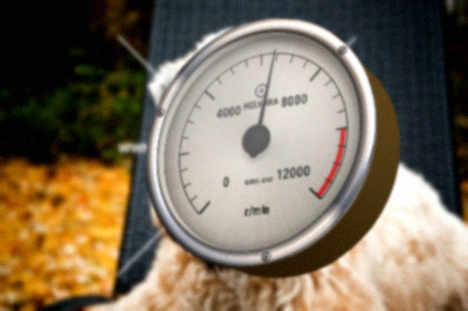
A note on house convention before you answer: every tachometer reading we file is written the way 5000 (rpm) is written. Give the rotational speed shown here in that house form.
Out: 6500 (rpm)
